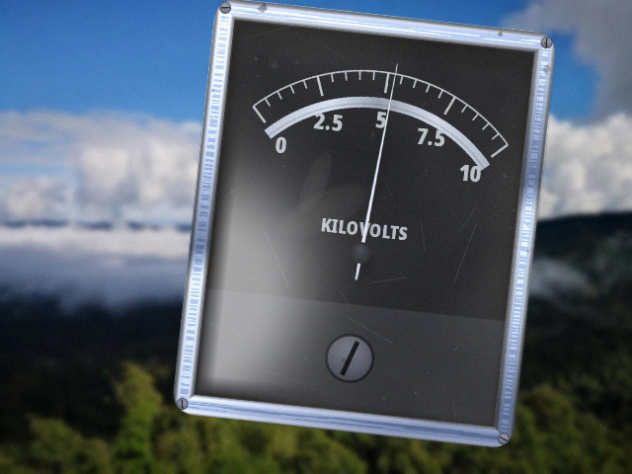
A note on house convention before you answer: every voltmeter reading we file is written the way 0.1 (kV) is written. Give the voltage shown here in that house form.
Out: 5.25 (kV)
